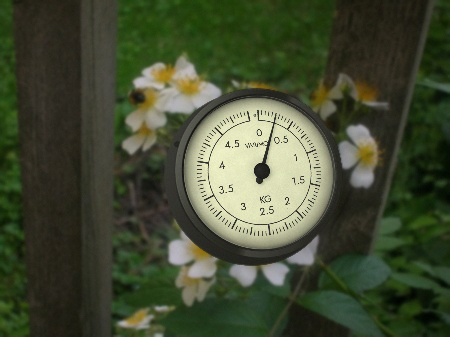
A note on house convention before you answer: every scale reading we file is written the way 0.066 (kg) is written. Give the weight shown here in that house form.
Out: 0.25 (kg)
